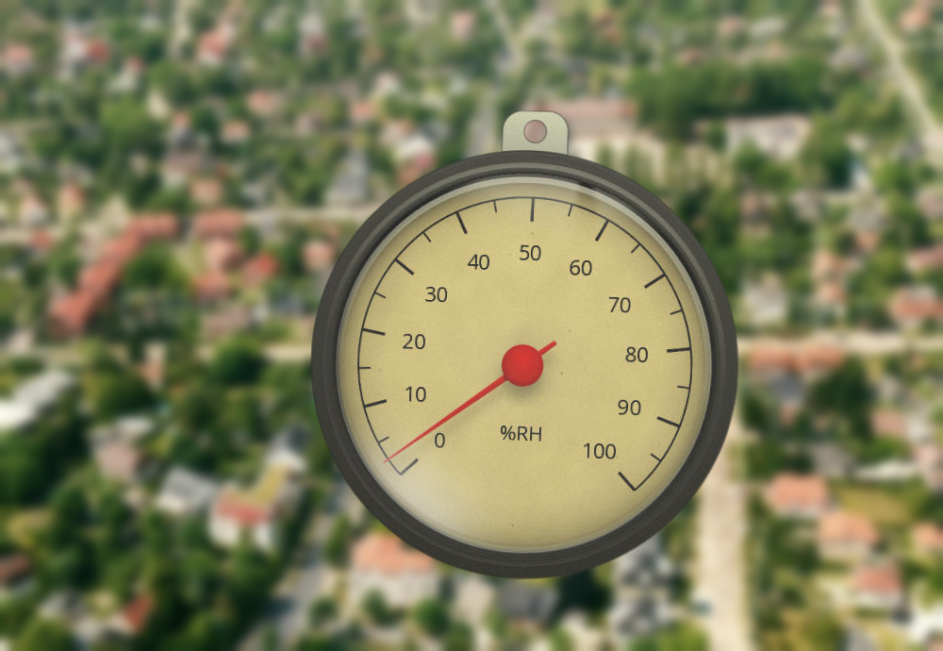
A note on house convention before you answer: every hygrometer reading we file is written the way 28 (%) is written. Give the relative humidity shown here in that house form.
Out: 2.5 (%)
